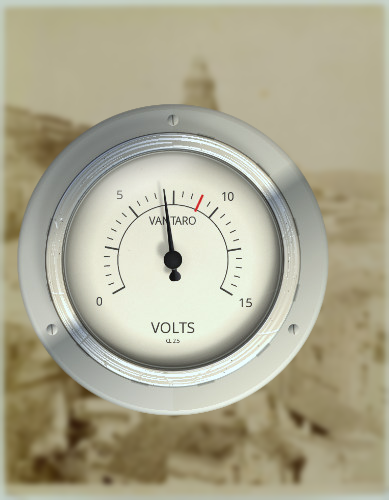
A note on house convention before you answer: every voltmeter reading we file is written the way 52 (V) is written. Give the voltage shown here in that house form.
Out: 7 (V)
